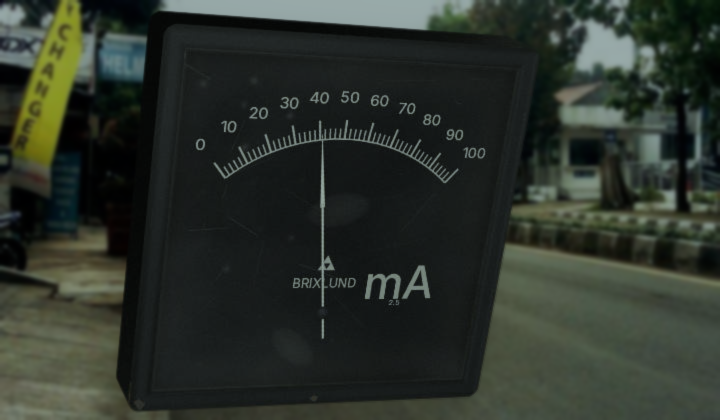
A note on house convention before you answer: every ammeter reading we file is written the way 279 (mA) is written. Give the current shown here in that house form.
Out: 40 (mA)
